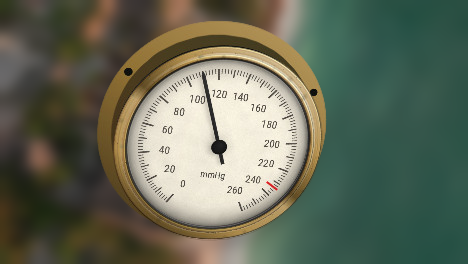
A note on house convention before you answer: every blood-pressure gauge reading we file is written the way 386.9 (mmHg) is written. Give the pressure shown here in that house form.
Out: 110 (mmHg)
